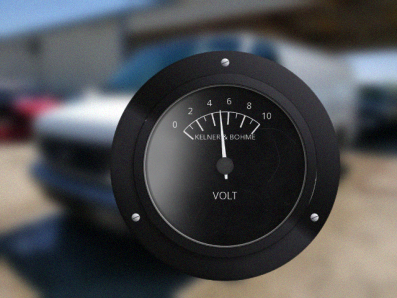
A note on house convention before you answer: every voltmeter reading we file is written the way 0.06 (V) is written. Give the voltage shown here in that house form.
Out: 5 (V)
